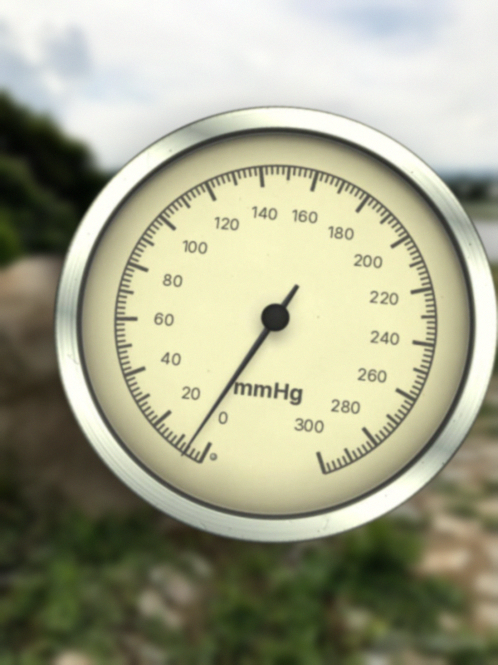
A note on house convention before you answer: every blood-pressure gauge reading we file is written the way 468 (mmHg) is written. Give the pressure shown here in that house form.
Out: 6 (mmHg)
